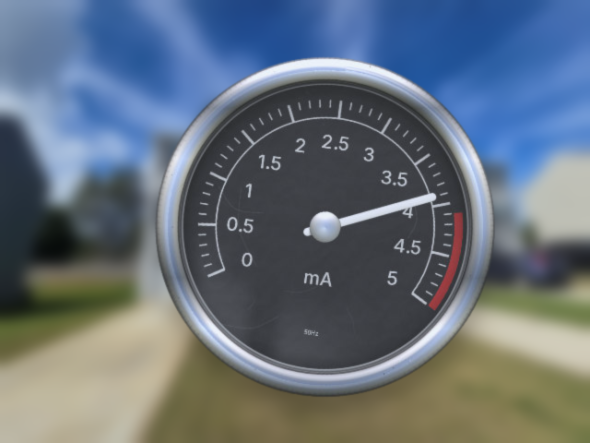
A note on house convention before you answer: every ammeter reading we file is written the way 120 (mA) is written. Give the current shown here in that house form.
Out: 3.9 (mA)
